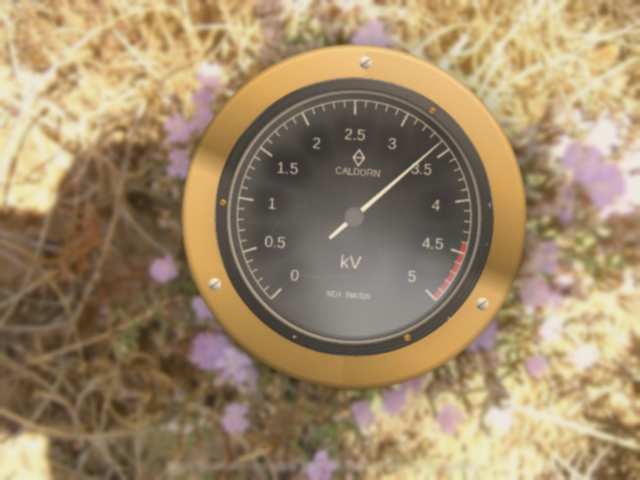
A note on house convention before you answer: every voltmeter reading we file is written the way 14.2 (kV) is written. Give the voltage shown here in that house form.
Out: 3.4 (kV)
